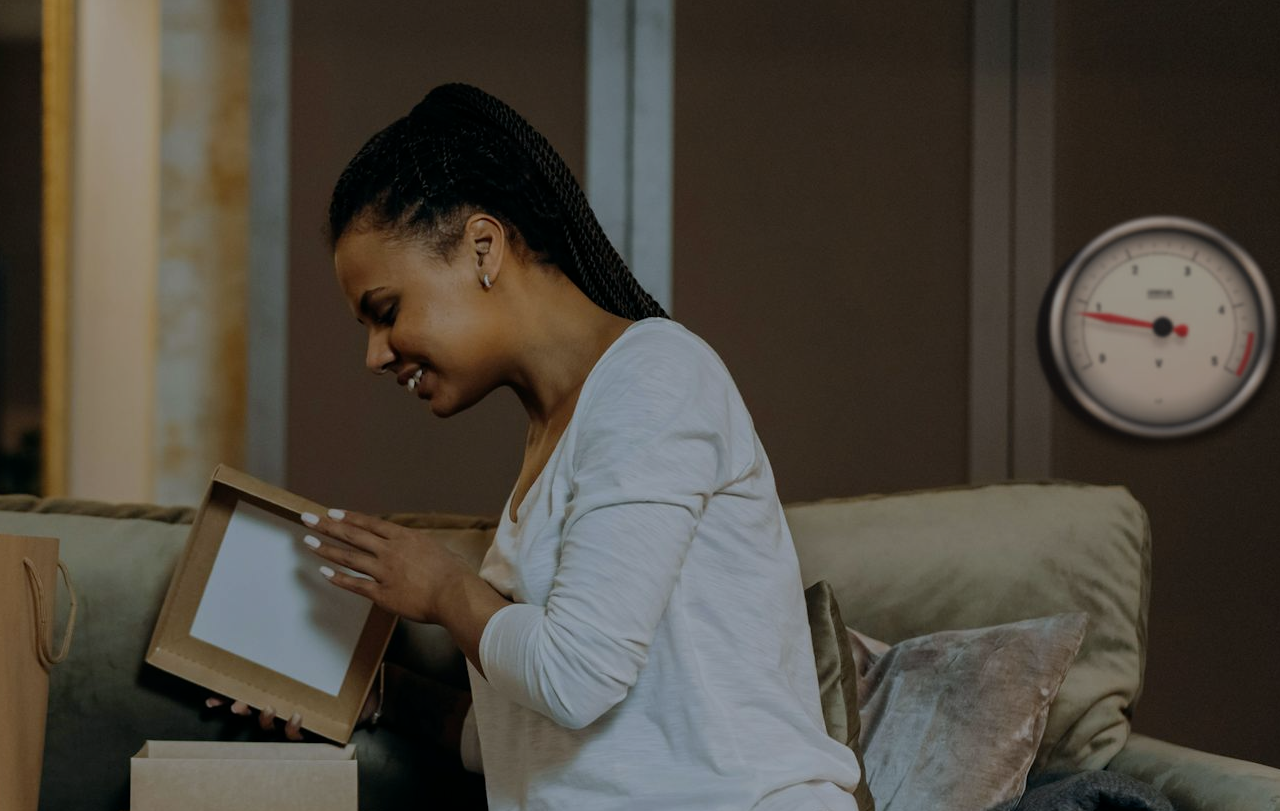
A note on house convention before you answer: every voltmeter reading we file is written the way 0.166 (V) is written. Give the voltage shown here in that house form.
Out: 0.8 (V)
